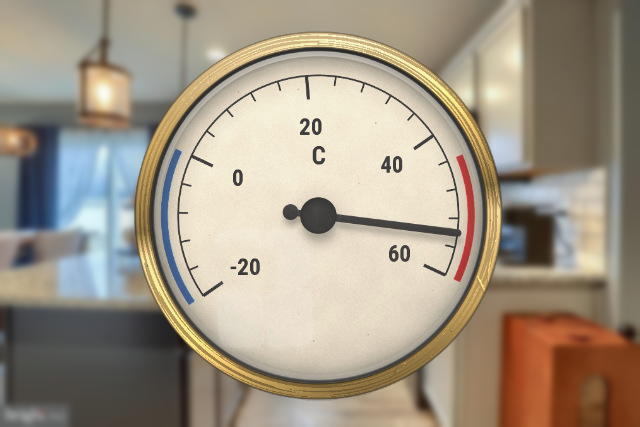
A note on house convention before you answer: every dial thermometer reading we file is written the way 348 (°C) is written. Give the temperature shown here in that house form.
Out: 54 (°C)
